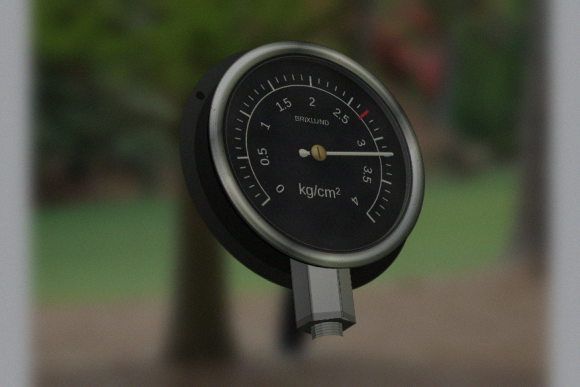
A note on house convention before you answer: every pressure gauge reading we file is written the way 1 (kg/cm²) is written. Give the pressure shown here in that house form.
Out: 3.2 (kg/cm²)
